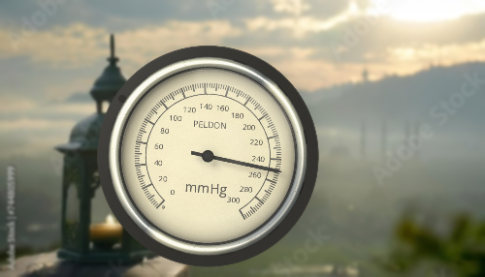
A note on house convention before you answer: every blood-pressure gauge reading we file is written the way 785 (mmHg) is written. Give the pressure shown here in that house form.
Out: 250 (mmHg)
